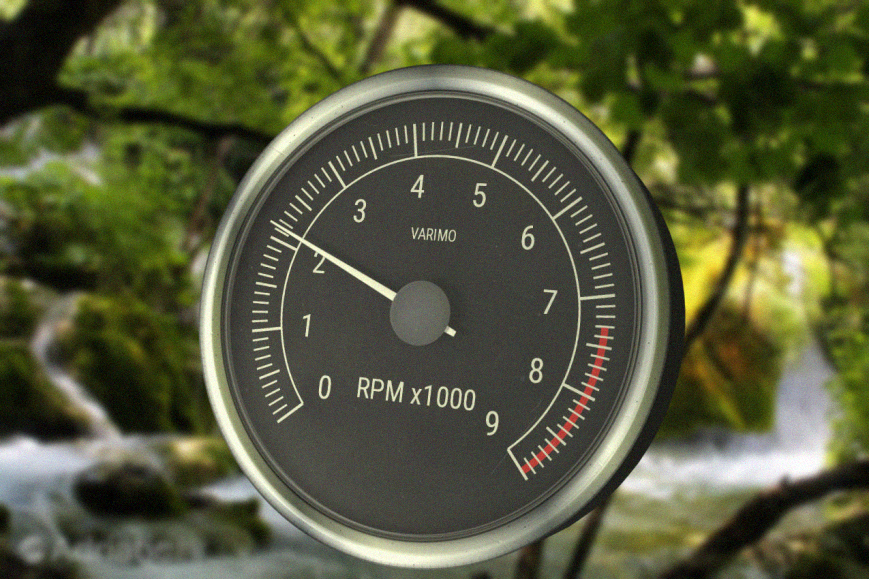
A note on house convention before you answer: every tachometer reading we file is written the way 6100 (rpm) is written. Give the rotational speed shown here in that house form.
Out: 2150 (rpm)
